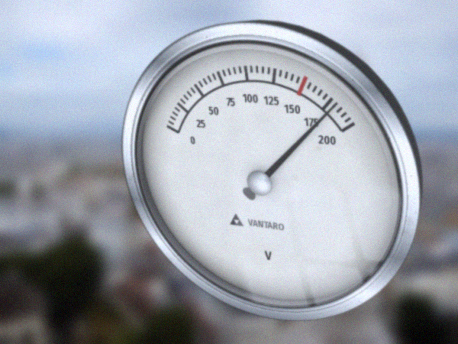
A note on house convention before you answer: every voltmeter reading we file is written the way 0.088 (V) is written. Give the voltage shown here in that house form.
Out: 180 (V)
